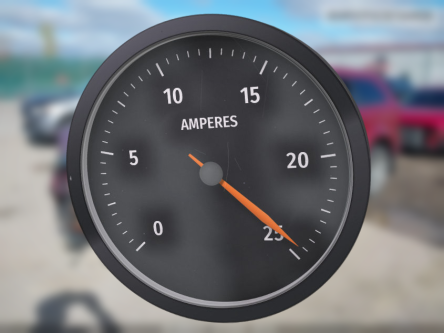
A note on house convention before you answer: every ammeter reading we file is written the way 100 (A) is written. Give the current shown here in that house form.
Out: 24.5 (A)
